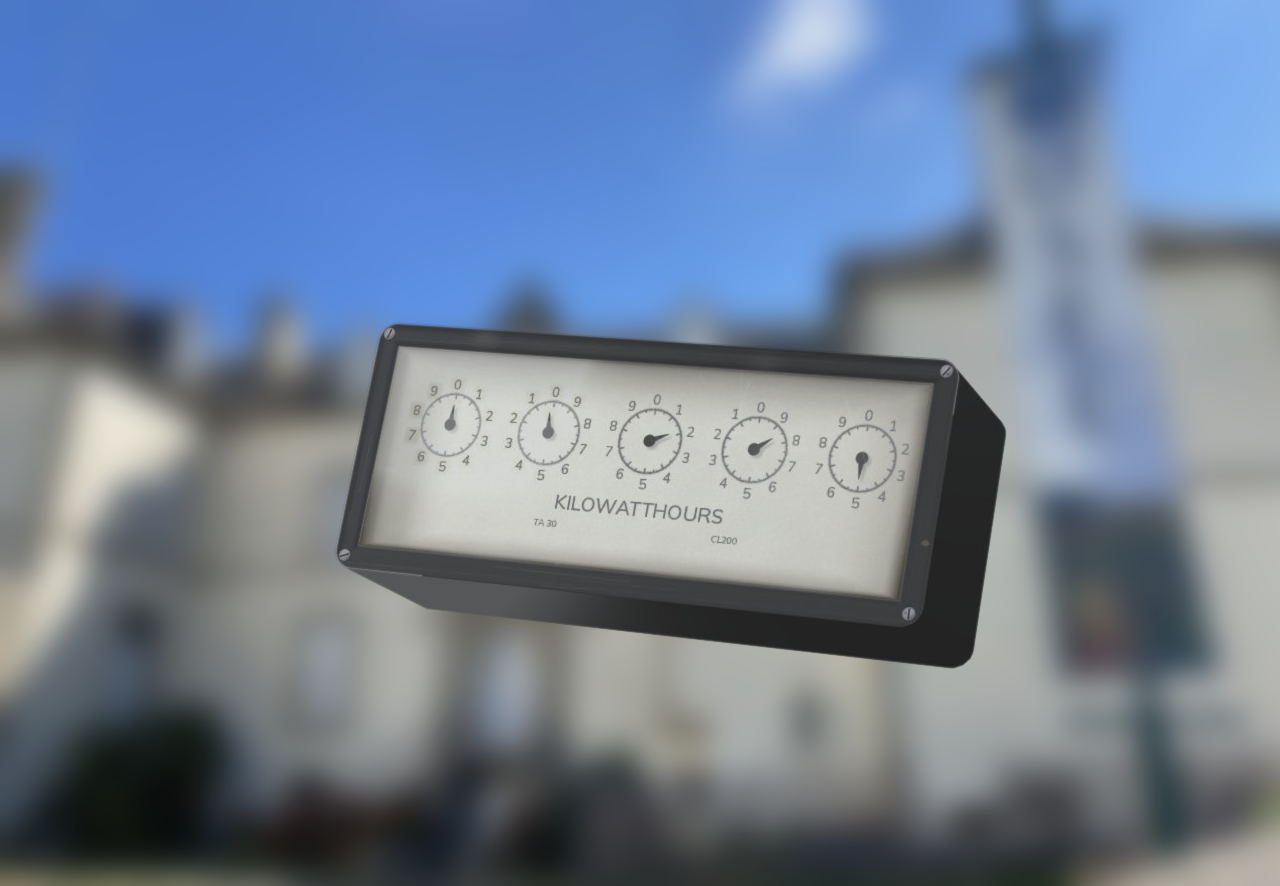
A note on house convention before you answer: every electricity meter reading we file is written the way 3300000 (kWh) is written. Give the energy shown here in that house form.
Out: 185 (kWh)
